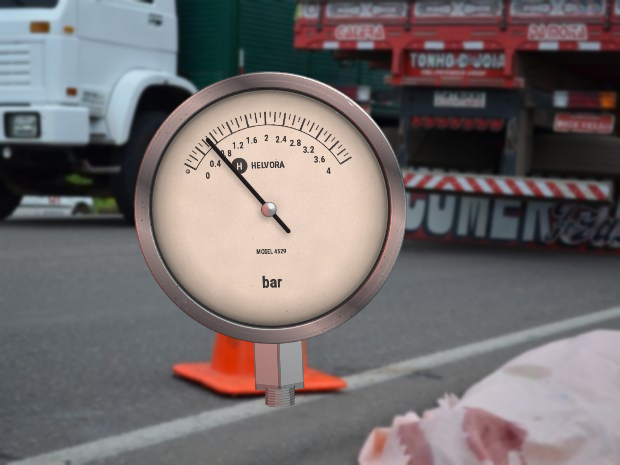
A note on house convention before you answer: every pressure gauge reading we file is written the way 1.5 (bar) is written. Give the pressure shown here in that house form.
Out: 0.7 (bar)
